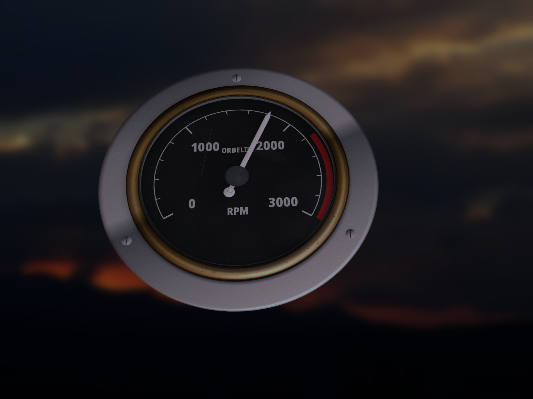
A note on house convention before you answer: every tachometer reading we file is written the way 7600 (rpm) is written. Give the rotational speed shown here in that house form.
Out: 1800 (rpm)
